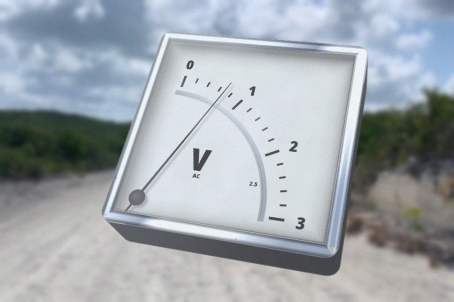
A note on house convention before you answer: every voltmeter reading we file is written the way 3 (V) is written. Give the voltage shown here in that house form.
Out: 0.7 (V)
